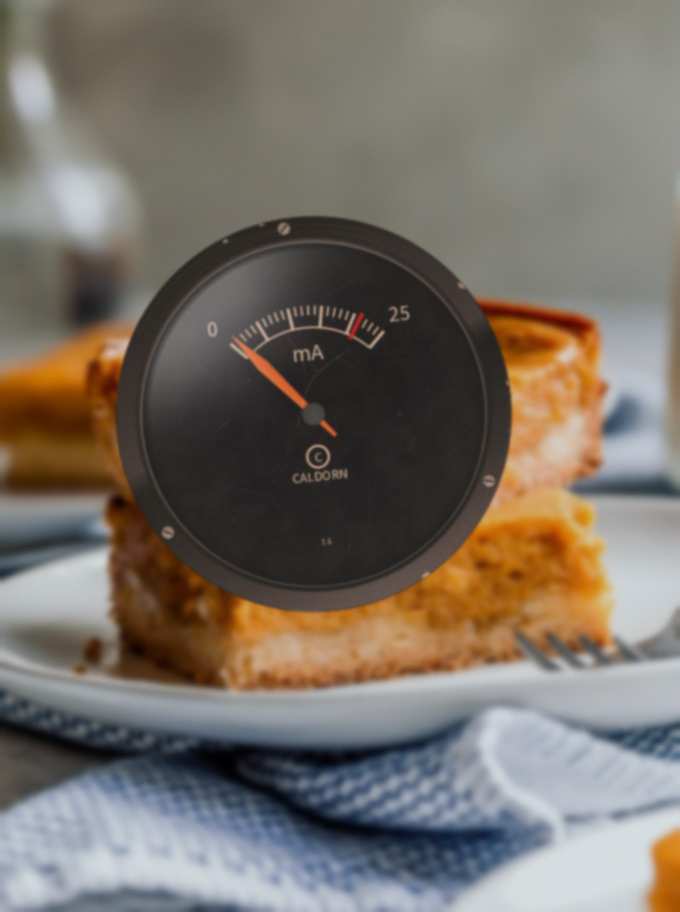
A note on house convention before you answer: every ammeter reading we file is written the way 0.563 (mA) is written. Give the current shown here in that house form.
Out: 1 (mA)
